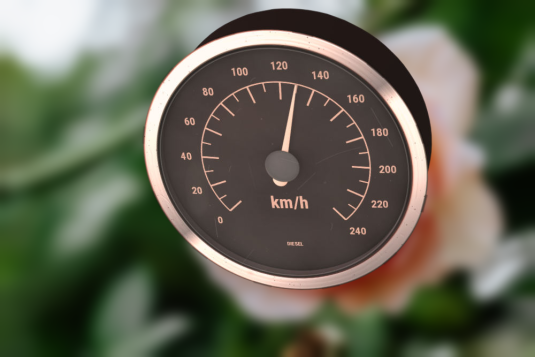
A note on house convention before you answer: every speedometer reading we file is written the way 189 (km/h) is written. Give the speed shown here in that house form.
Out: 130 (km/h)
